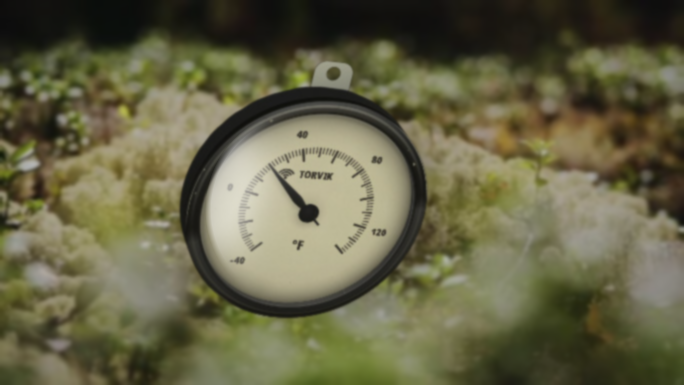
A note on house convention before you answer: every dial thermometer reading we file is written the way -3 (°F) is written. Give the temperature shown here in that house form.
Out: 20 (°F)
